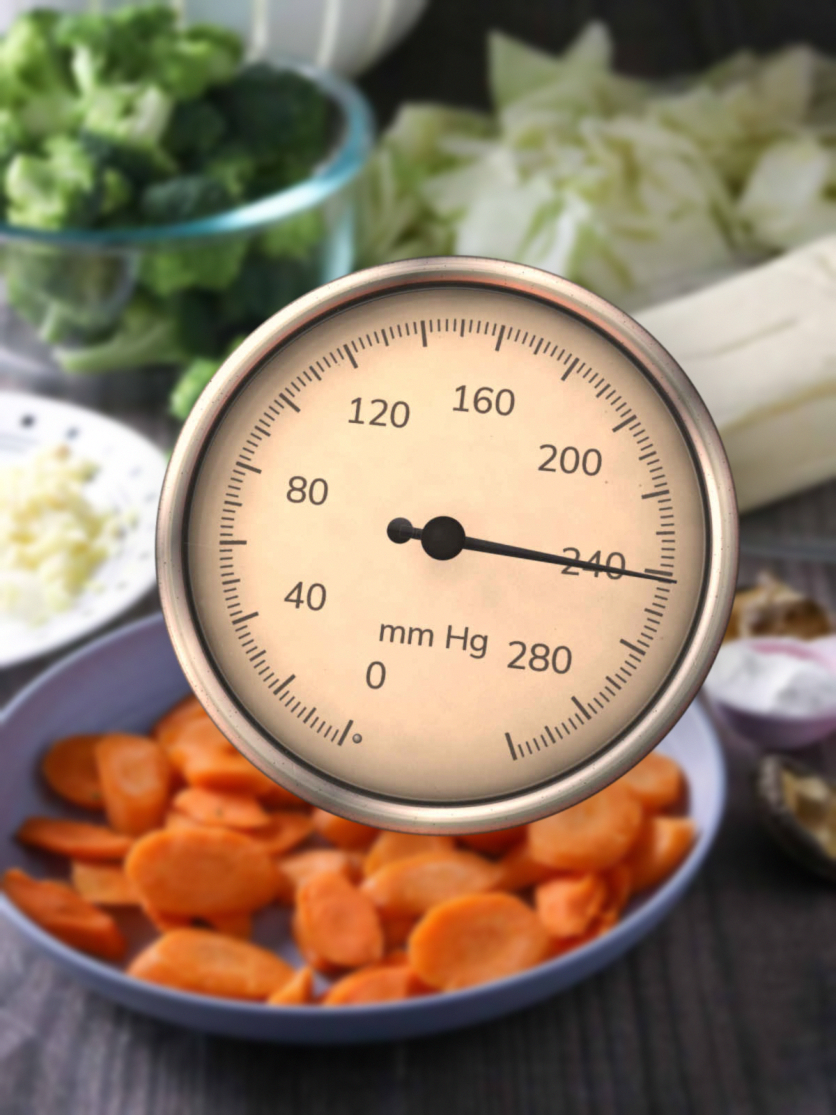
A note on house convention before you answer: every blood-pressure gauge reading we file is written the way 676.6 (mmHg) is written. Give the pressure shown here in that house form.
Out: 242 (mmHg)
